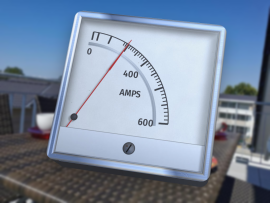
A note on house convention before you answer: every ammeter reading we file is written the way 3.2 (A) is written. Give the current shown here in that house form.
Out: 300 (A)
